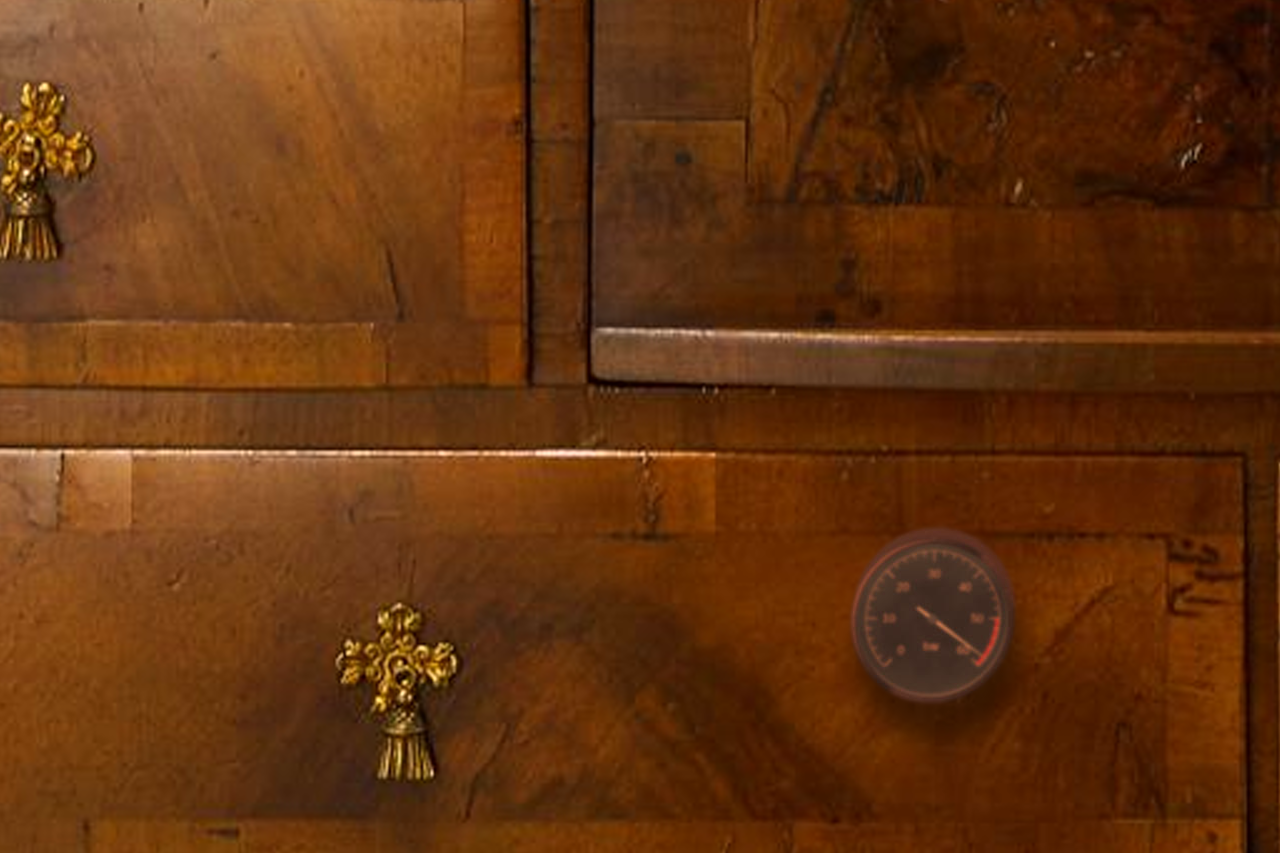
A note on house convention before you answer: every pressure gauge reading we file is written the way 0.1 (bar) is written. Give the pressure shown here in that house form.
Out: 58 (bar)
